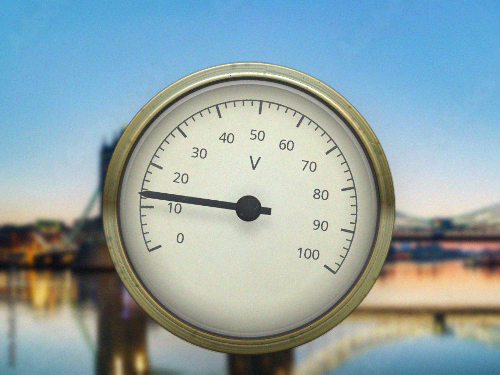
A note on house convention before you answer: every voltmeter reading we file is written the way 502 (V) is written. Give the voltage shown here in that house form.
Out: 13 (V)
